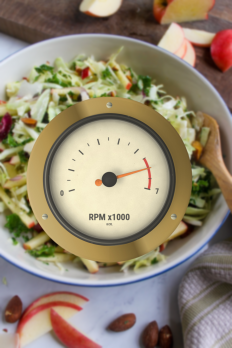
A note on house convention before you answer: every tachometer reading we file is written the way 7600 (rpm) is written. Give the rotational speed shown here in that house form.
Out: 6000 (rpm)
